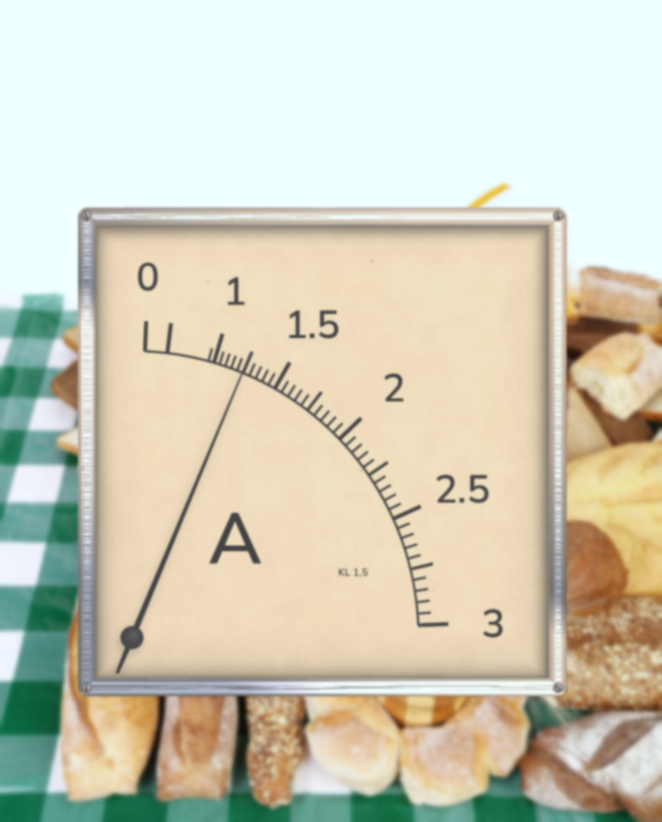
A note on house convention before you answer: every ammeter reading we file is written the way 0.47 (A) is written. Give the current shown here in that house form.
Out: 1.25 (A)
